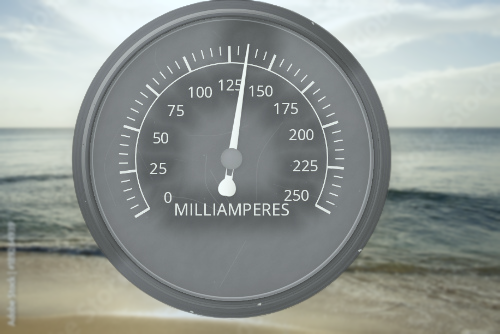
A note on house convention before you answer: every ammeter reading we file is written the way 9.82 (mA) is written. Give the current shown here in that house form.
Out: 135 (mA)
